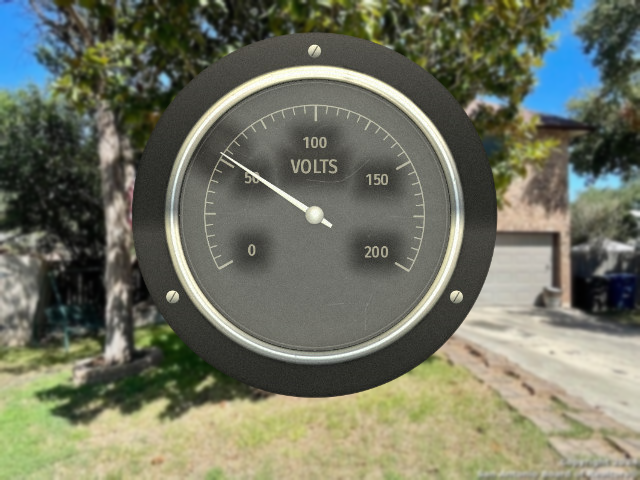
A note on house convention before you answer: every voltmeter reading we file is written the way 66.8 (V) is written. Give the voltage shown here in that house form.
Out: 52.5 (V)
